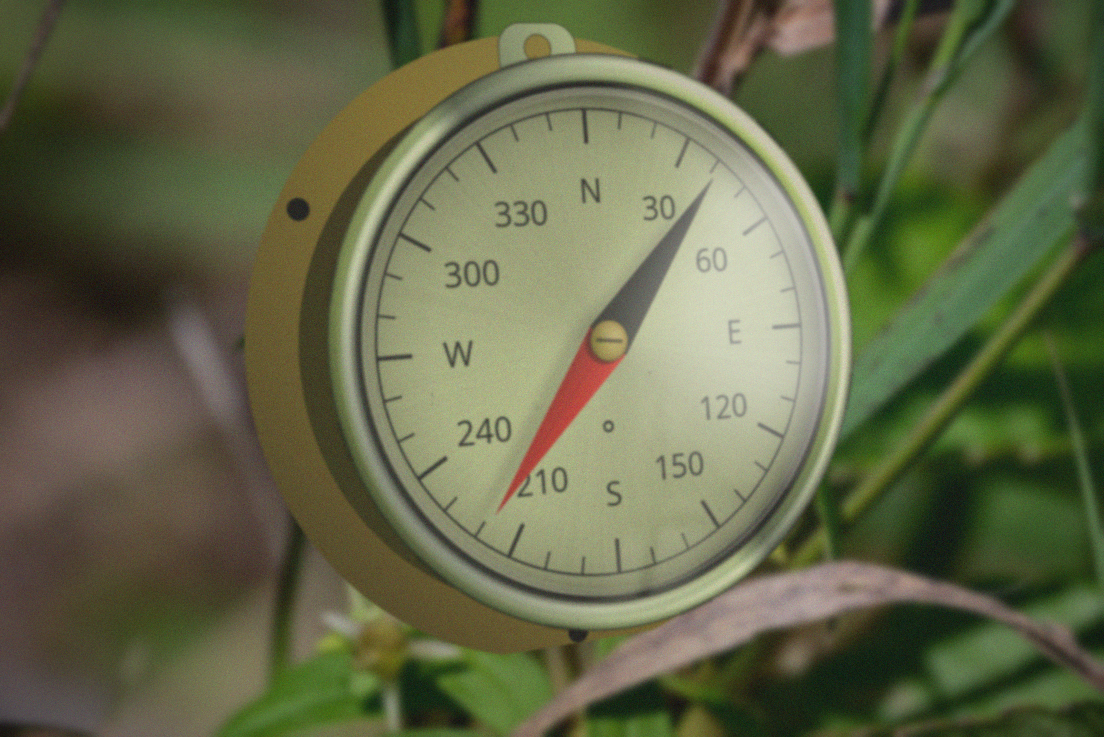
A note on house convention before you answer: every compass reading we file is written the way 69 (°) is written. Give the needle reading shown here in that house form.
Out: 220 (°)
